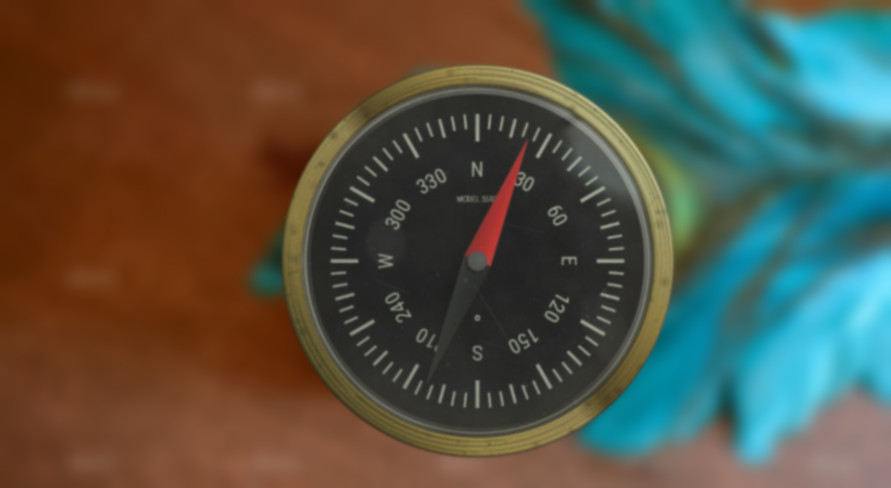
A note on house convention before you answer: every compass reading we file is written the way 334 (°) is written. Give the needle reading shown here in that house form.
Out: 22.5 (°)
